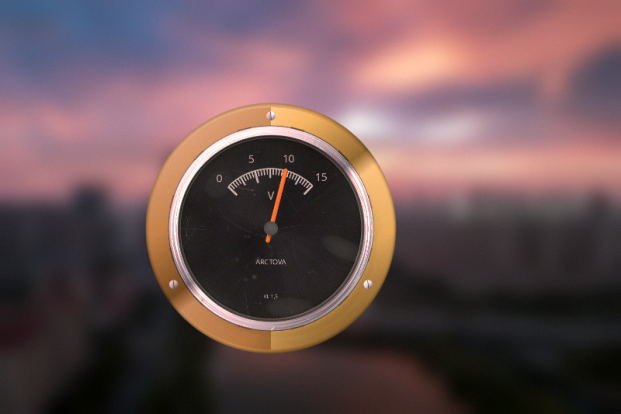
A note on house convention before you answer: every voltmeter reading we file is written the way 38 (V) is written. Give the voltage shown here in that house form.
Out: 10 (V)
